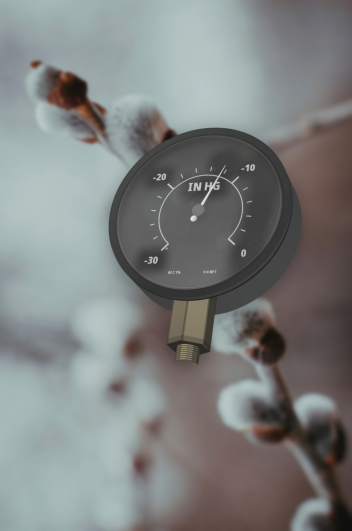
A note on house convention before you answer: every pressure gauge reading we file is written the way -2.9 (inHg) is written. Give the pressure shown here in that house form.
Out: -12 (inHg)
